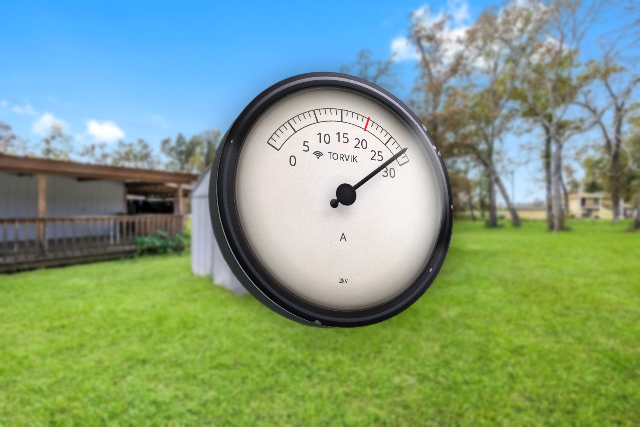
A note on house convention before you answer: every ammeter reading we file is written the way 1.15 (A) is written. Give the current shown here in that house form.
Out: 28 (A)
